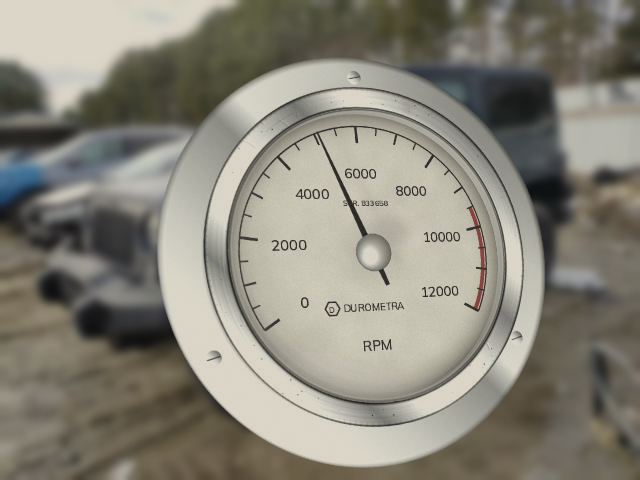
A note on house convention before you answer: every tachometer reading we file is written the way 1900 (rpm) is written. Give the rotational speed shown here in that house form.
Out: 5000 (rpm)
